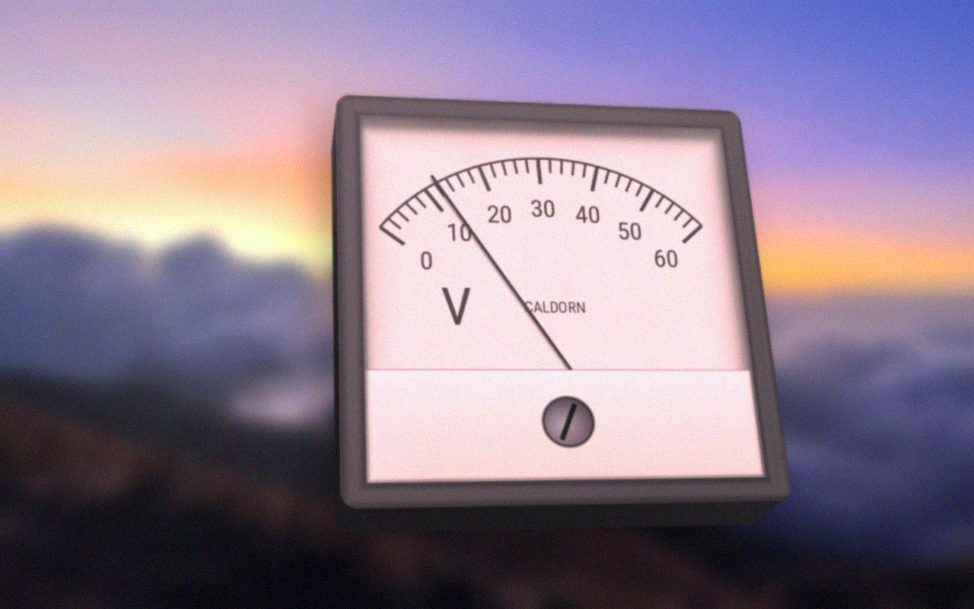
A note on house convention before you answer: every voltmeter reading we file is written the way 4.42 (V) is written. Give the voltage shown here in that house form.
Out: 12 (V)
